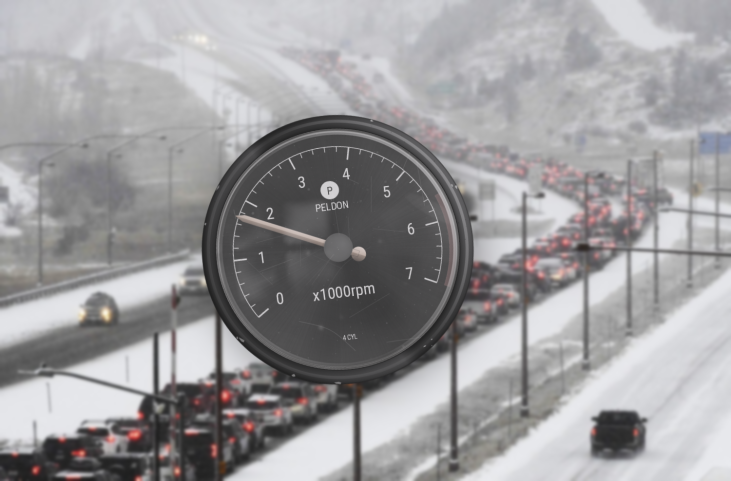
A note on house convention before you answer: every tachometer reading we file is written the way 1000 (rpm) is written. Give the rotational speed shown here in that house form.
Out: 1700 (rpm)
